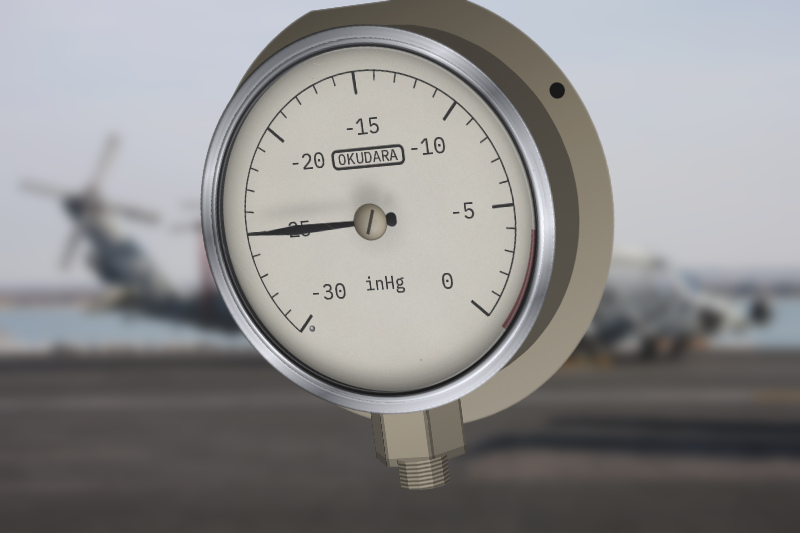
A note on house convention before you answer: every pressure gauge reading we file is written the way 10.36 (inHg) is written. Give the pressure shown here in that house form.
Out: -25 (inHg)
